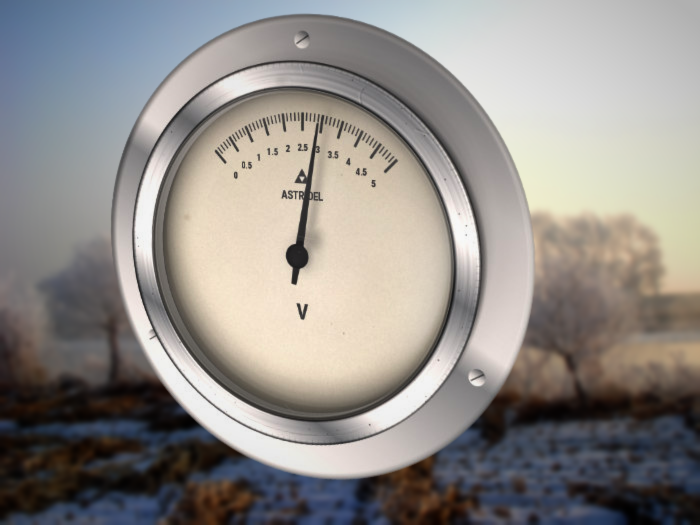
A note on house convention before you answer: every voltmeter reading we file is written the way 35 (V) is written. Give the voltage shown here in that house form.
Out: 3 (V)
